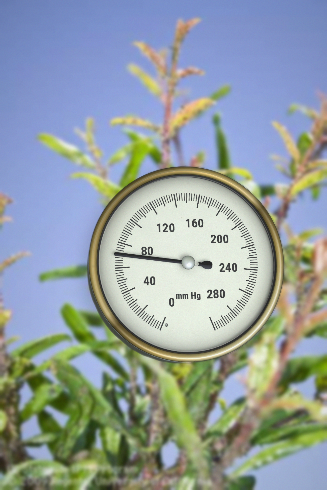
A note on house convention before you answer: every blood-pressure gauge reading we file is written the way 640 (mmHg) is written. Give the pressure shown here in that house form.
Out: 70 (mmHg)
